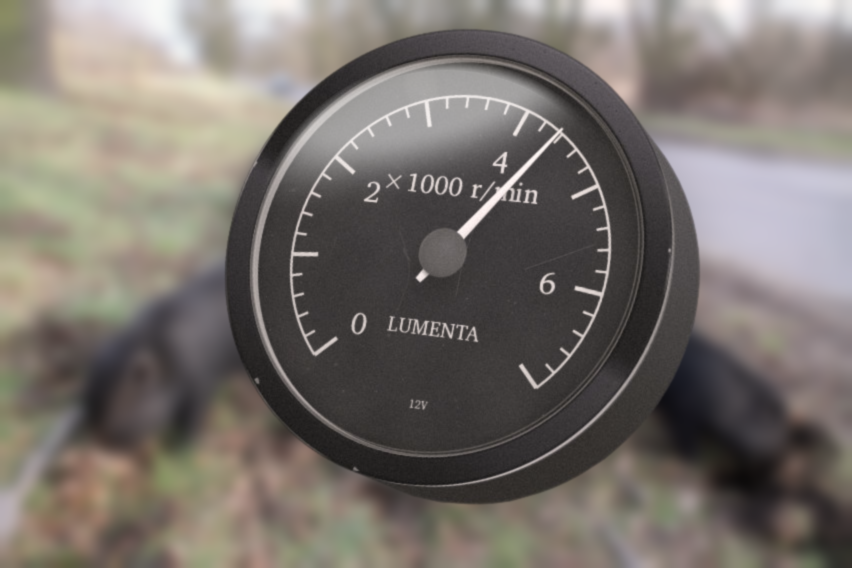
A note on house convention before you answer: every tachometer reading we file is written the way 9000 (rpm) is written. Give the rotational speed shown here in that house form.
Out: 4400 (rpm)
